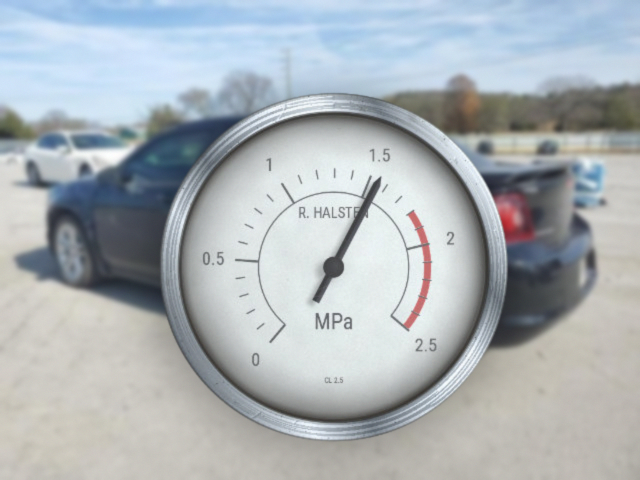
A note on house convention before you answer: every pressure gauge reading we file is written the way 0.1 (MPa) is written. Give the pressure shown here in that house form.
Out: 1.55 (MPa)
